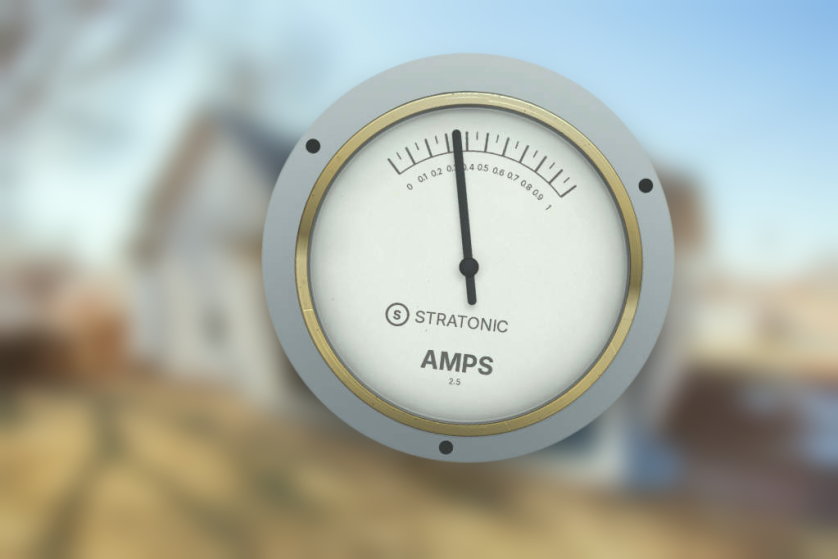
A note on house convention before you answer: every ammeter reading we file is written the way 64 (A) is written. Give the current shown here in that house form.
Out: 0.35 (A)
